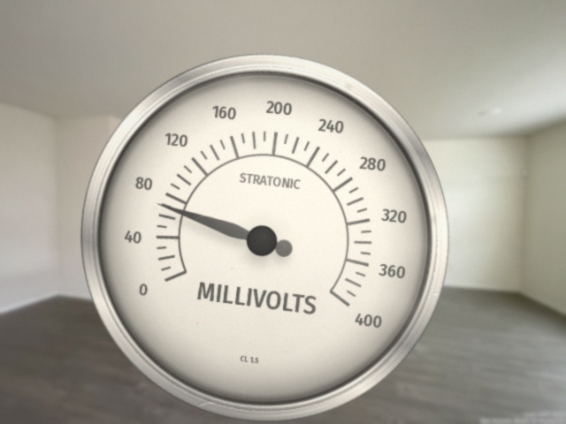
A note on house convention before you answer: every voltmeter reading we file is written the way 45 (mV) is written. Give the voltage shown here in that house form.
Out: 70 (mV)
